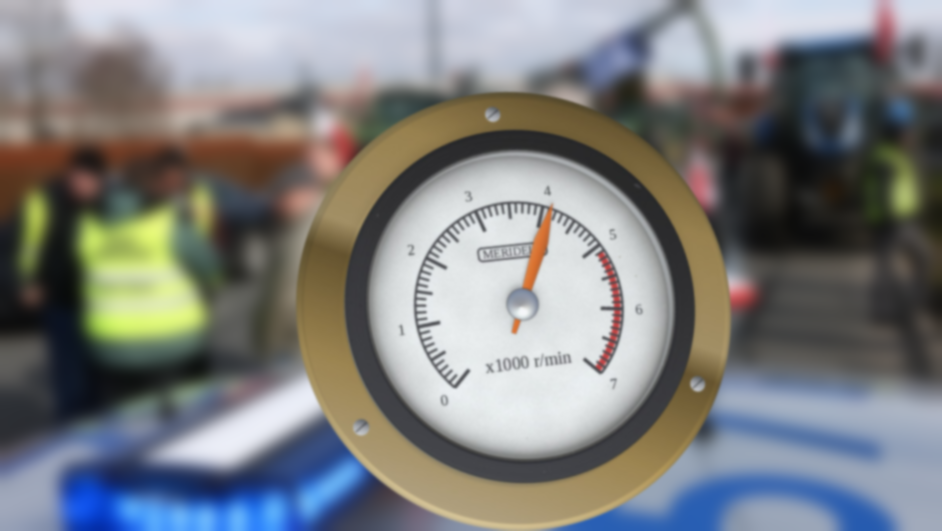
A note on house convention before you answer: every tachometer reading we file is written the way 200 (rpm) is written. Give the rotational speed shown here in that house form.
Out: 4100 (rpm)
